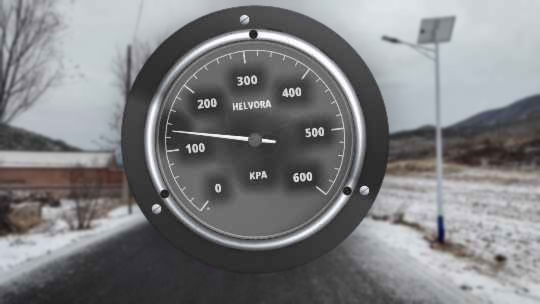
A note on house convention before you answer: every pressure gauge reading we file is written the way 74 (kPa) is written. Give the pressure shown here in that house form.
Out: 130 (kPa)
